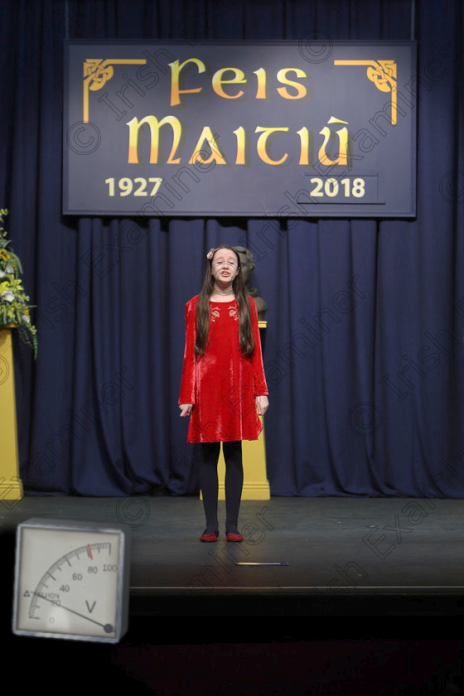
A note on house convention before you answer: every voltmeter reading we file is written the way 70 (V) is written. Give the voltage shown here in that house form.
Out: 20 (V)
